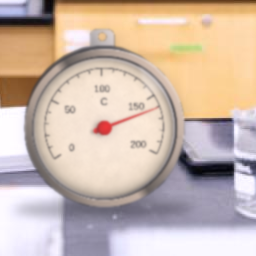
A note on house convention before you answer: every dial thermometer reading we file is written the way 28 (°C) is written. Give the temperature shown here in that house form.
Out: 160 (°C)
